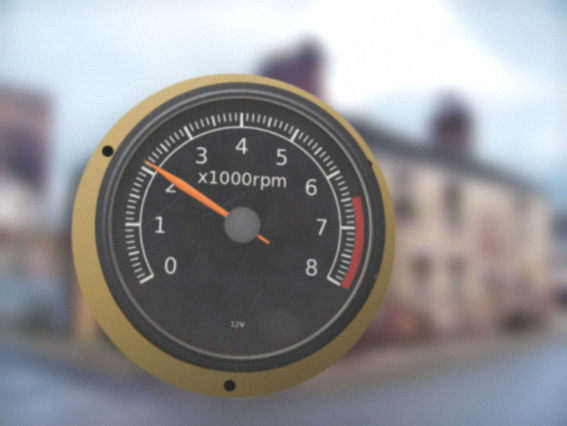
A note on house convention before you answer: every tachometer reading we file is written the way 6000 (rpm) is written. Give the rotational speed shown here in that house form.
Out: 2100 (rpm)
